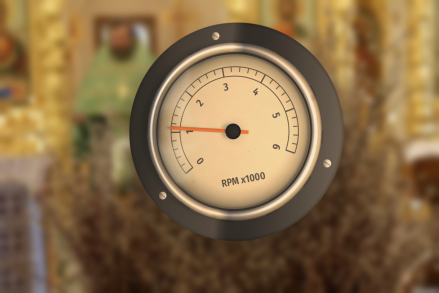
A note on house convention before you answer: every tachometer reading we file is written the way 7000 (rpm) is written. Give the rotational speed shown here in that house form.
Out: 1100 (rpm)
